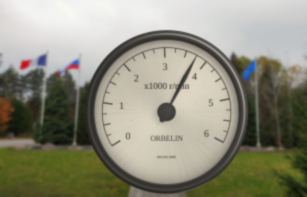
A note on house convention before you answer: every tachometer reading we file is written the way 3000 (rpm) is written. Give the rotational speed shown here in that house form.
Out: 3750 (rpm)
